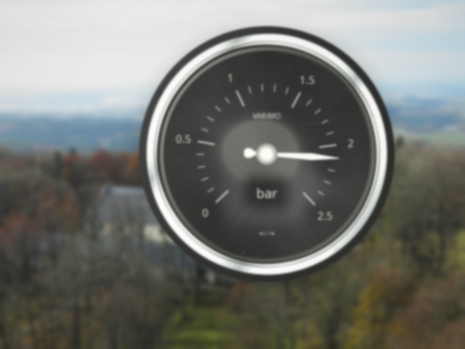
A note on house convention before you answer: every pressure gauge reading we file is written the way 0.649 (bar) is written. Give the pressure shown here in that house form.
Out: 2.1 (bar)
